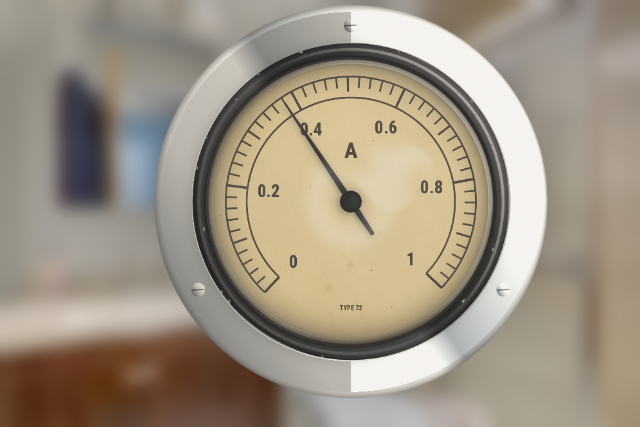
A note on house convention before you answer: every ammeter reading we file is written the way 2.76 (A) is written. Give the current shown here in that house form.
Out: 0.38 (A)
